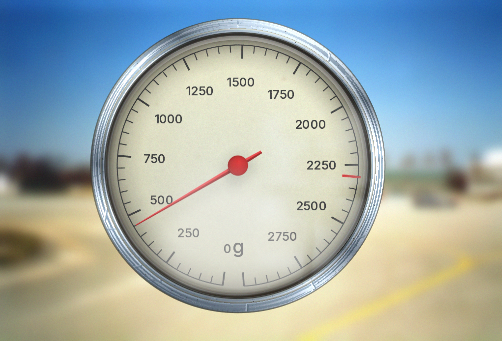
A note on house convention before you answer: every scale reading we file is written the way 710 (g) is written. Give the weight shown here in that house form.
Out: 450 (g)
